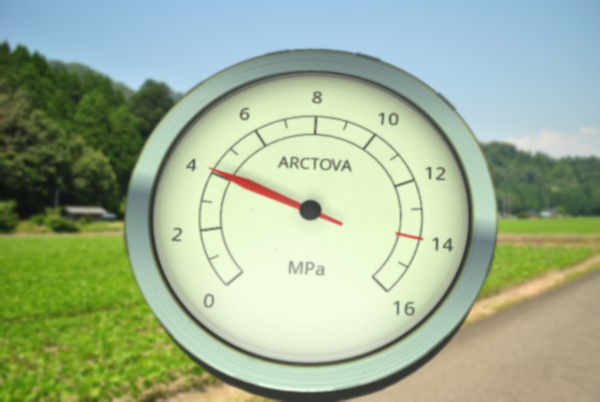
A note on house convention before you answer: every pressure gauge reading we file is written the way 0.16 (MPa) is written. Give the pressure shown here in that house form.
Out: 4 (MPa)
